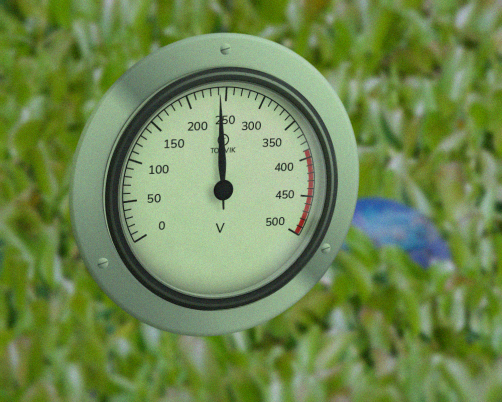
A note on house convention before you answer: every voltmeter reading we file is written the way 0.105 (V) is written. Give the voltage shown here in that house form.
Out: 240 (V)
